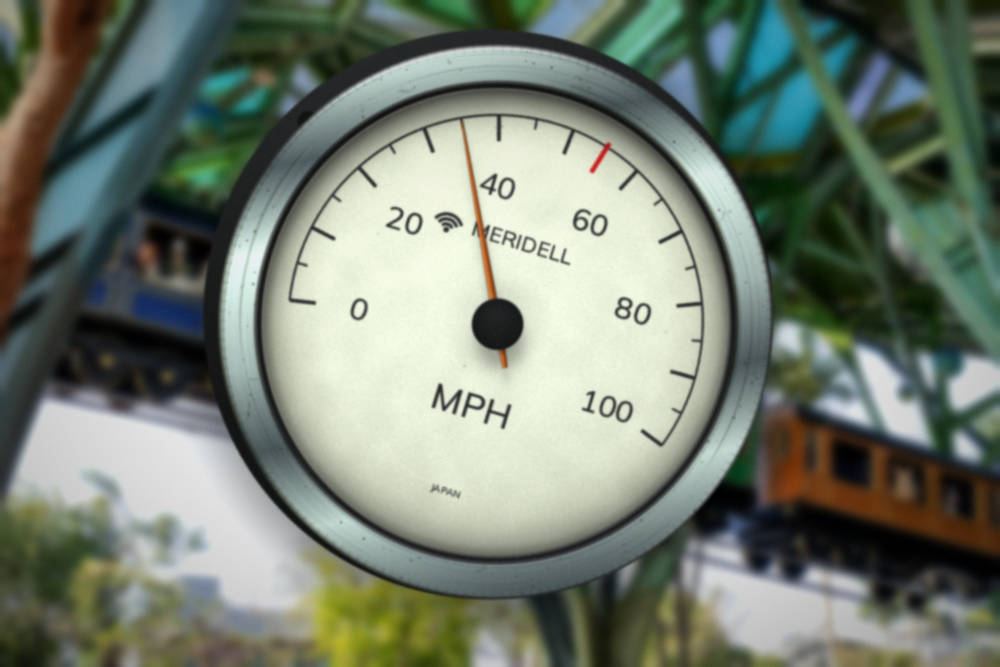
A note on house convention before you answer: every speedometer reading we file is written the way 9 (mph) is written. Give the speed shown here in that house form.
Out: 35 (mph)
